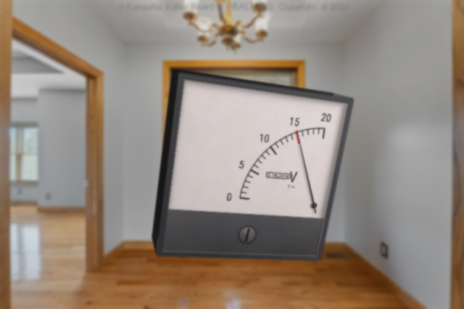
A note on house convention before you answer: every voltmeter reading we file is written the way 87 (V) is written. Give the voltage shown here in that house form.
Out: 15 (V)
